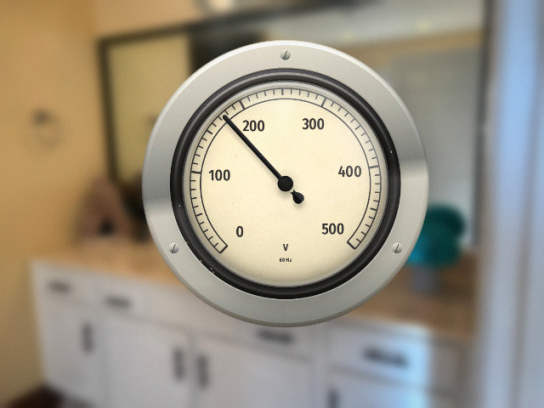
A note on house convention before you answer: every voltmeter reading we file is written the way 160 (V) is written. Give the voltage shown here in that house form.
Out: 175 (V)
